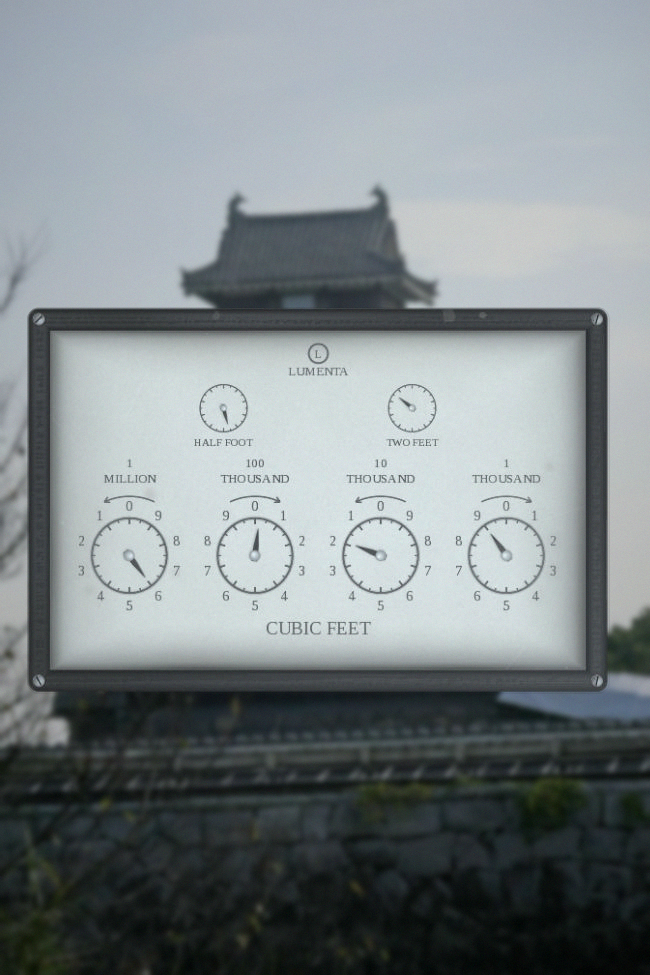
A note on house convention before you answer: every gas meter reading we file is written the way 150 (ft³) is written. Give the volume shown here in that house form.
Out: 601900 (ft³)
